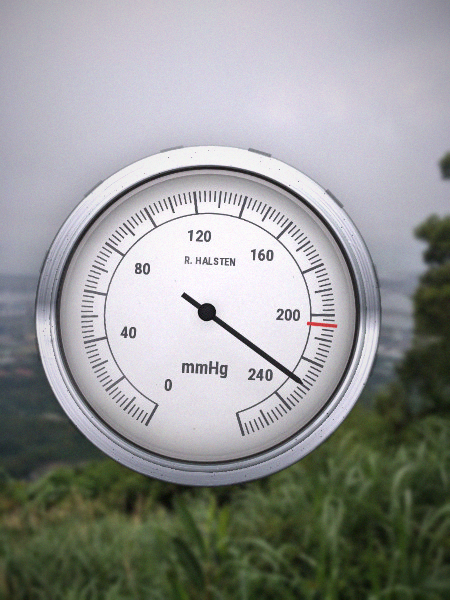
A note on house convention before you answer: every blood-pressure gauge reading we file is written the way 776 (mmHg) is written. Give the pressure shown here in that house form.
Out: 230 (mmHg)
